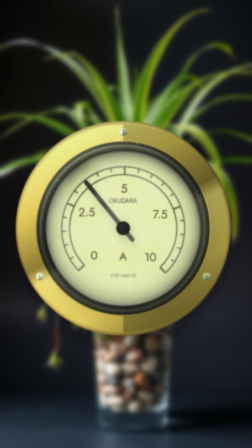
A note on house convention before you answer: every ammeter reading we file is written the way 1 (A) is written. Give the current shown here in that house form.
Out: 3.5 (A)
